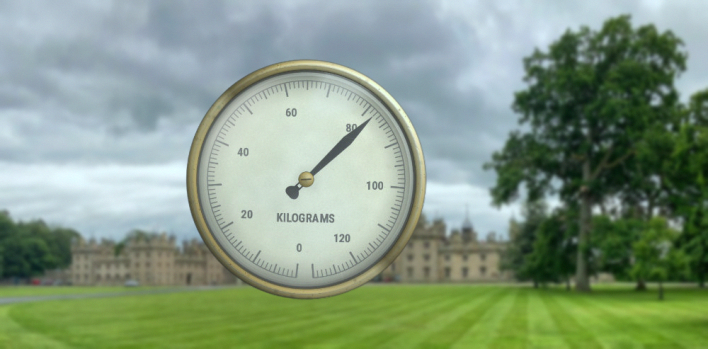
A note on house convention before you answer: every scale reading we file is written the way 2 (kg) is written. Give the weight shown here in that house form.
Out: 82 (kg)
